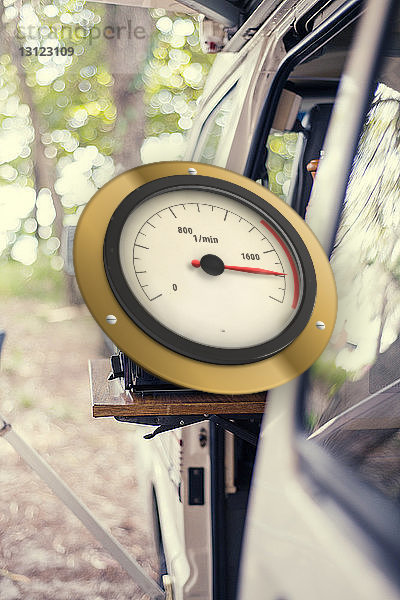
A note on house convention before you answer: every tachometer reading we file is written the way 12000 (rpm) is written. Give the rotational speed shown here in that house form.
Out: 1800 (rpm)
